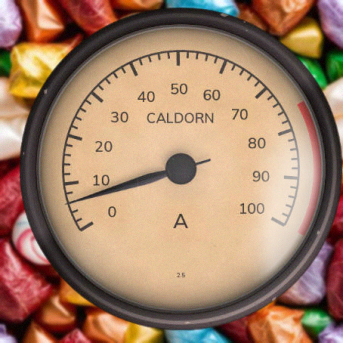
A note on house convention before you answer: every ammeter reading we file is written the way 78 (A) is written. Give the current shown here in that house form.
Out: 6 (A)
